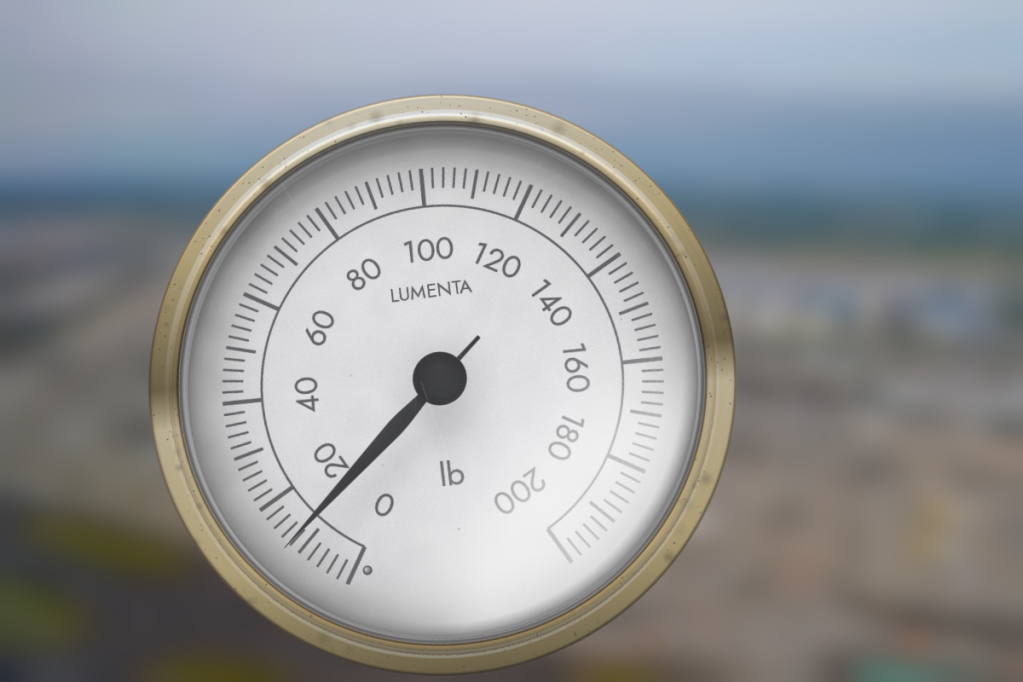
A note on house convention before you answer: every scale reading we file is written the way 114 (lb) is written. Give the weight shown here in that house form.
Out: 12 (lb)
